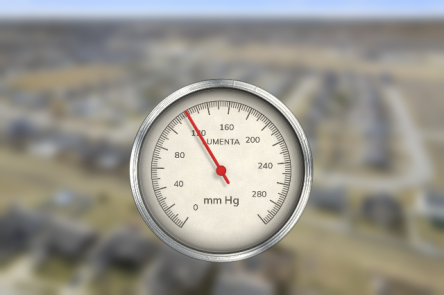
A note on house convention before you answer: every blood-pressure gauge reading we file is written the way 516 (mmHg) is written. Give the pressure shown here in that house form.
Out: 120 (mmHg)
